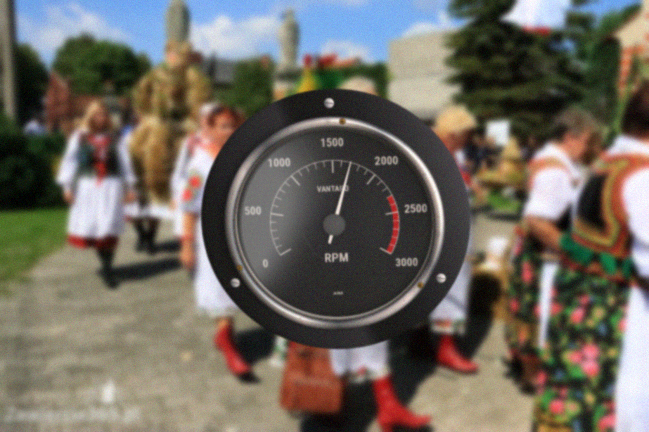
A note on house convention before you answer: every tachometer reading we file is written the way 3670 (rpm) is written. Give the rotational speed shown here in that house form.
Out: 1700 (rpm)
